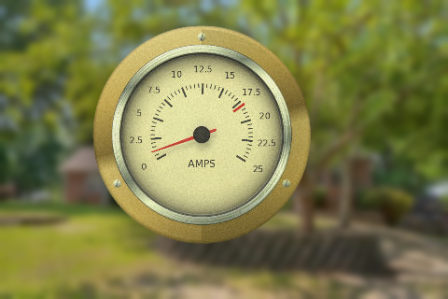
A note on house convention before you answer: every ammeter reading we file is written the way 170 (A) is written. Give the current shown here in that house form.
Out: 1 (A)
